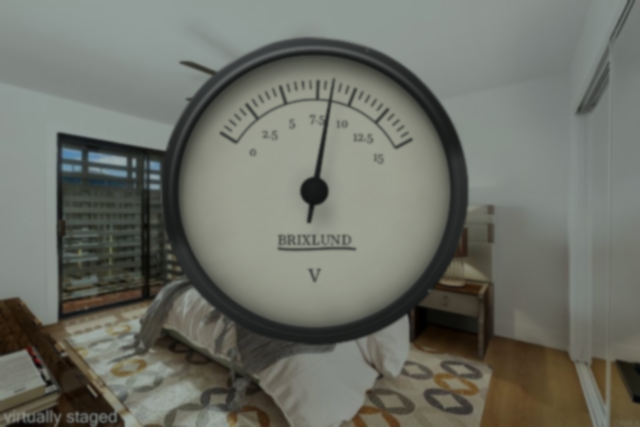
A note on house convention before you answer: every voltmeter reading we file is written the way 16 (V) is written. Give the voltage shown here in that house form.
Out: 8.5 (V)
